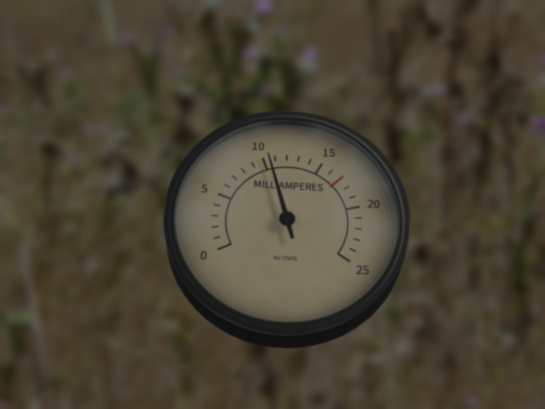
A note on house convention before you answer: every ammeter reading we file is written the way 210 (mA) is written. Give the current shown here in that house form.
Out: 10.5 (mA)
